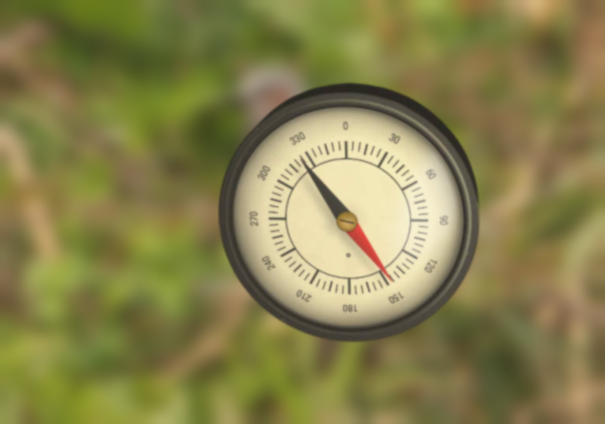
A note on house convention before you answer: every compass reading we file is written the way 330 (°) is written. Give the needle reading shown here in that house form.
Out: 145 (°)
